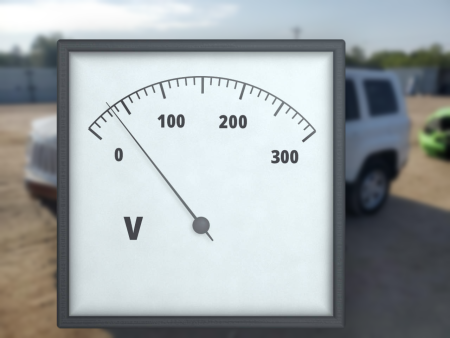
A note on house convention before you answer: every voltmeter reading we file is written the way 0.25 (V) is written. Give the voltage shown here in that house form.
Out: 35 (V)
